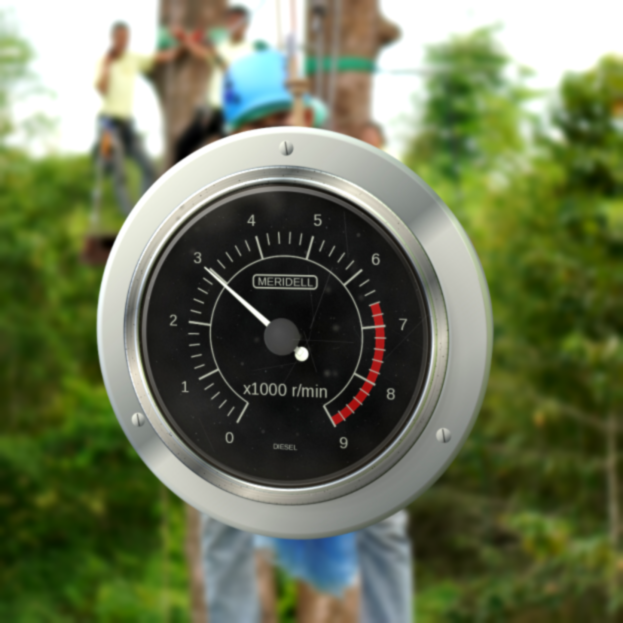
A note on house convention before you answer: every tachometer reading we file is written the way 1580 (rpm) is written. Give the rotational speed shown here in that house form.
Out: 3000 (rpm)
